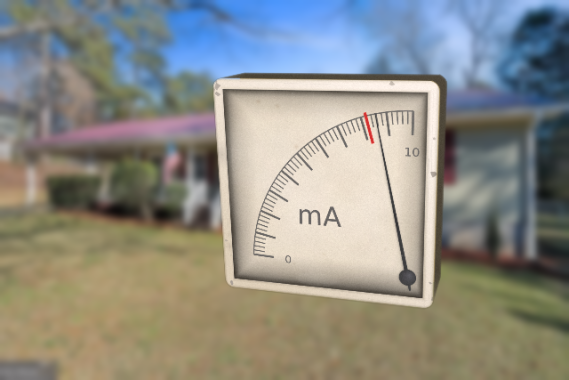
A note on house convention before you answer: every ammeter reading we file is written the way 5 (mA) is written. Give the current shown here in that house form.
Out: 8.6 (mA)
